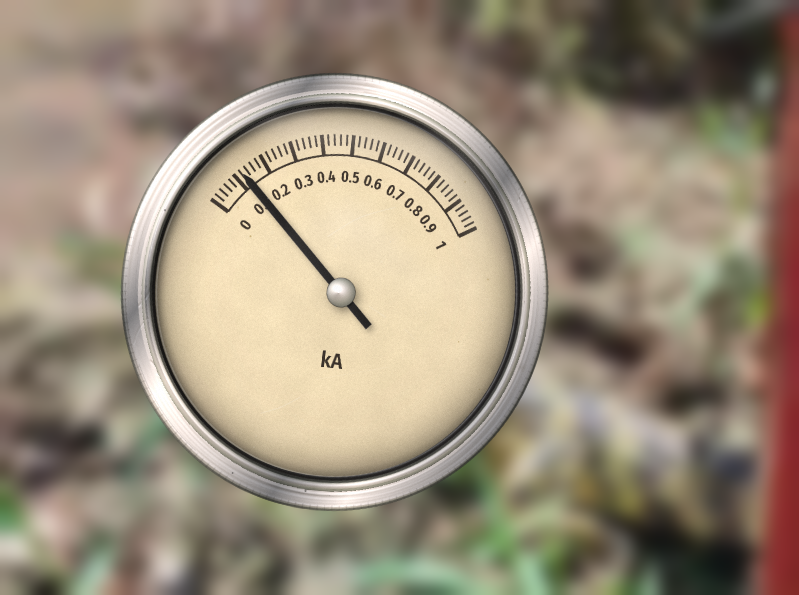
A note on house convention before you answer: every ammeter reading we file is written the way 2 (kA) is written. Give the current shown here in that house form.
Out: 0.12 (kA)
